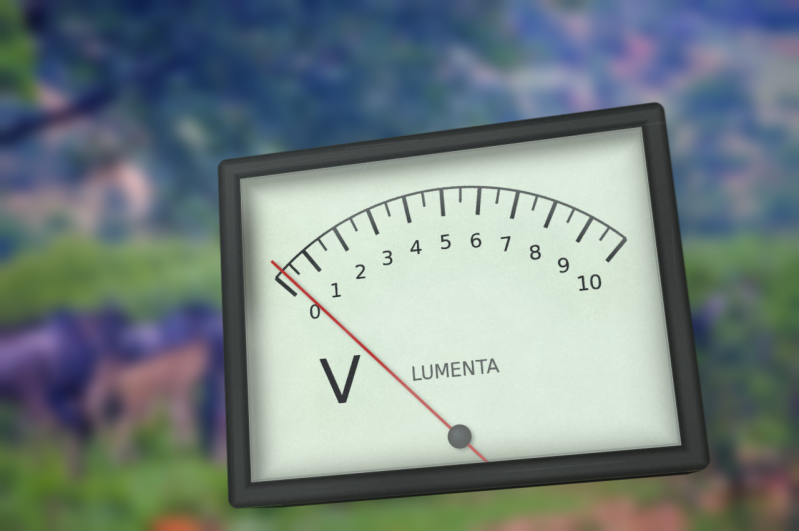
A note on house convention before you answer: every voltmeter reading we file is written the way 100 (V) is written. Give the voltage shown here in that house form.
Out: 0.25 (V)
